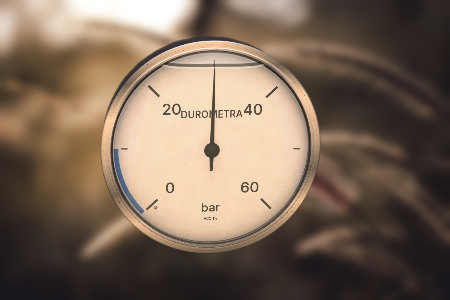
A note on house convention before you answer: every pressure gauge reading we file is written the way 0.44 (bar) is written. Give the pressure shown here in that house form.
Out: 30 (bar)
